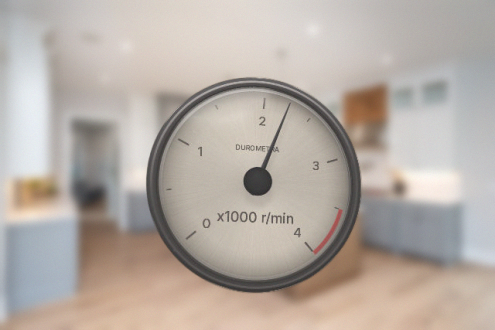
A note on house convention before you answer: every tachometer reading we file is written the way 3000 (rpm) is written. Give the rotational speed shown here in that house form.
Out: 2250 (rpm)
